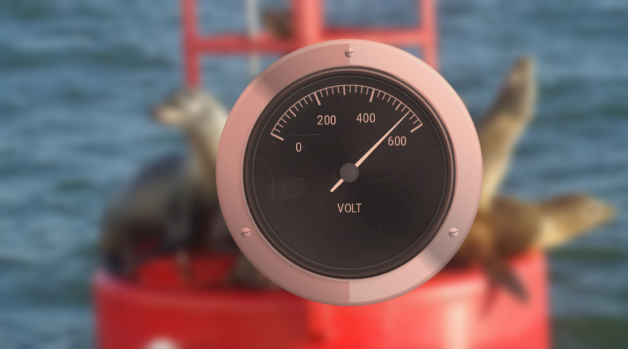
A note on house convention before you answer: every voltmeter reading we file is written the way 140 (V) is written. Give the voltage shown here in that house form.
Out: 540 (V)
